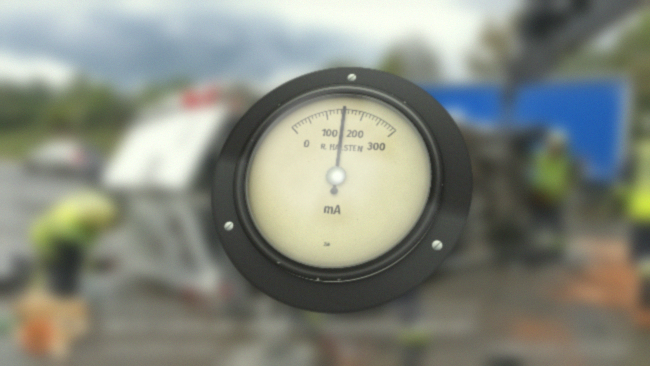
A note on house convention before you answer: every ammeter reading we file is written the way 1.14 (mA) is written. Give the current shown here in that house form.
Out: 150 (mA)
